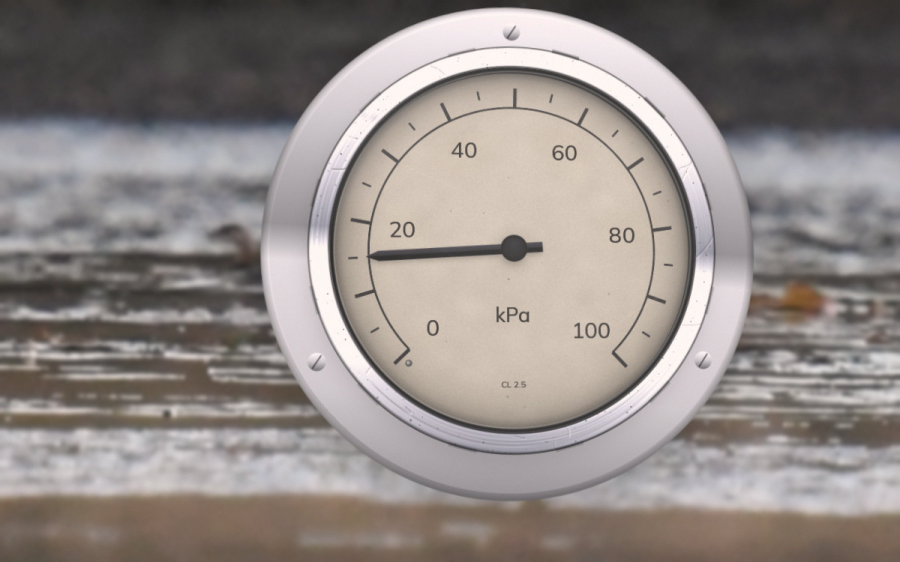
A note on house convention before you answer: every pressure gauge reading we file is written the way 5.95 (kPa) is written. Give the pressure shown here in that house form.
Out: 15 (kPa)
